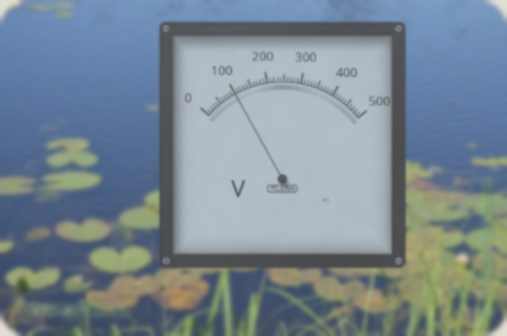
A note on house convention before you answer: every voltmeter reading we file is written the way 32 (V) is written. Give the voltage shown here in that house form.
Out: 100 (V)
